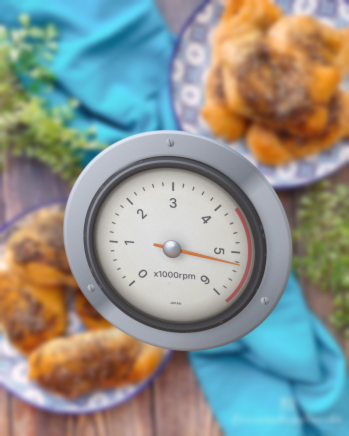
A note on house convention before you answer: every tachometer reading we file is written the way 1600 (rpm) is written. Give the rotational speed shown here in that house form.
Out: 5200 (rpm)
